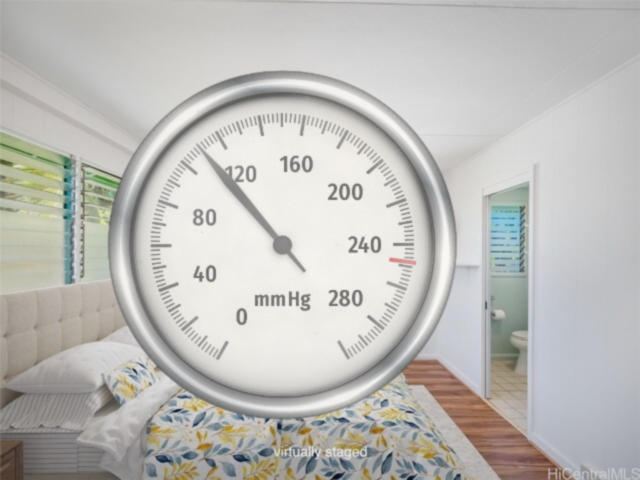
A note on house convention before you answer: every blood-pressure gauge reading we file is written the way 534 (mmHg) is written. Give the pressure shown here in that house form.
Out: 110 (mmHg)
